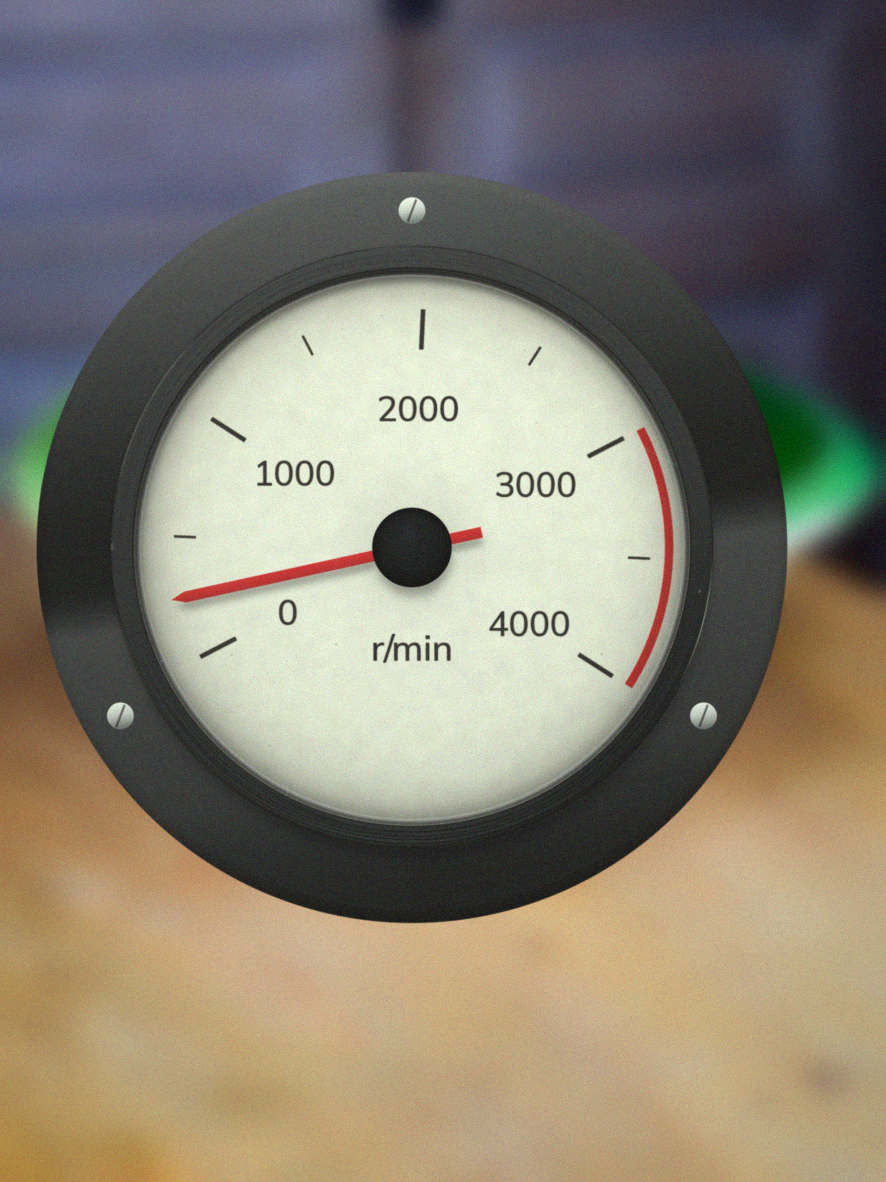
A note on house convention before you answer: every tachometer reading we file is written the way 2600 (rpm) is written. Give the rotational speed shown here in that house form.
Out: 250 (rpm)
